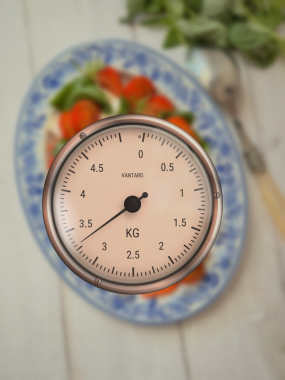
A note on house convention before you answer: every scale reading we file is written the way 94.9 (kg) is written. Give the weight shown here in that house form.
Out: 3.3 (kg)
